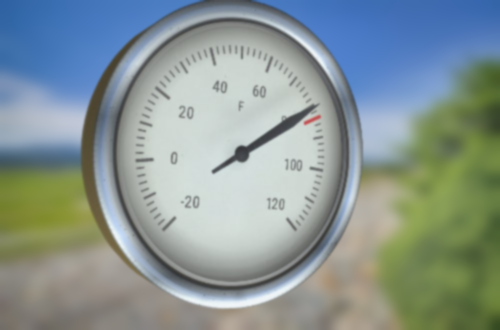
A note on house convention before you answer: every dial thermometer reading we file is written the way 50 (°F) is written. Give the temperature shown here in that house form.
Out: 80 (°F)
